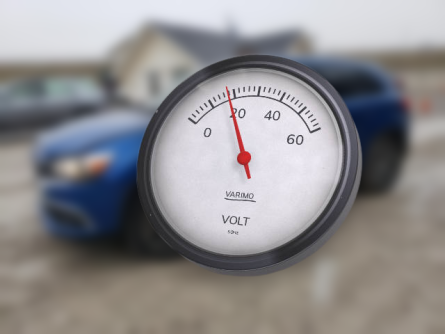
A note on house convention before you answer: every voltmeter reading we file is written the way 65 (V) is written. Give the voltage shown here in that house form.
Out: 18 (V)
